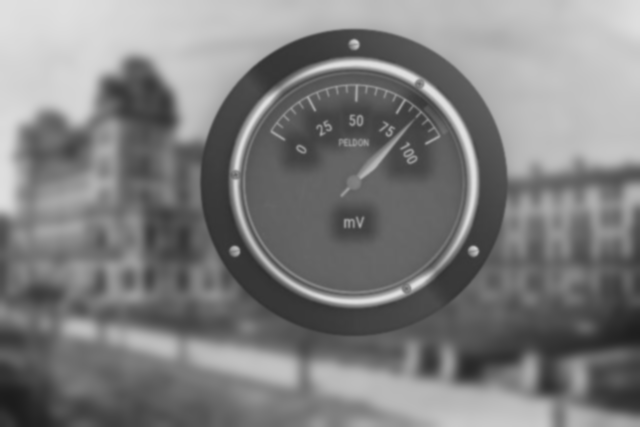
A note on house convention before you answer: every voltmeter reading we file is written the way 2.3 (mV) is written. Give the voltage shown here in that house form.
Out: 85 (mV)
